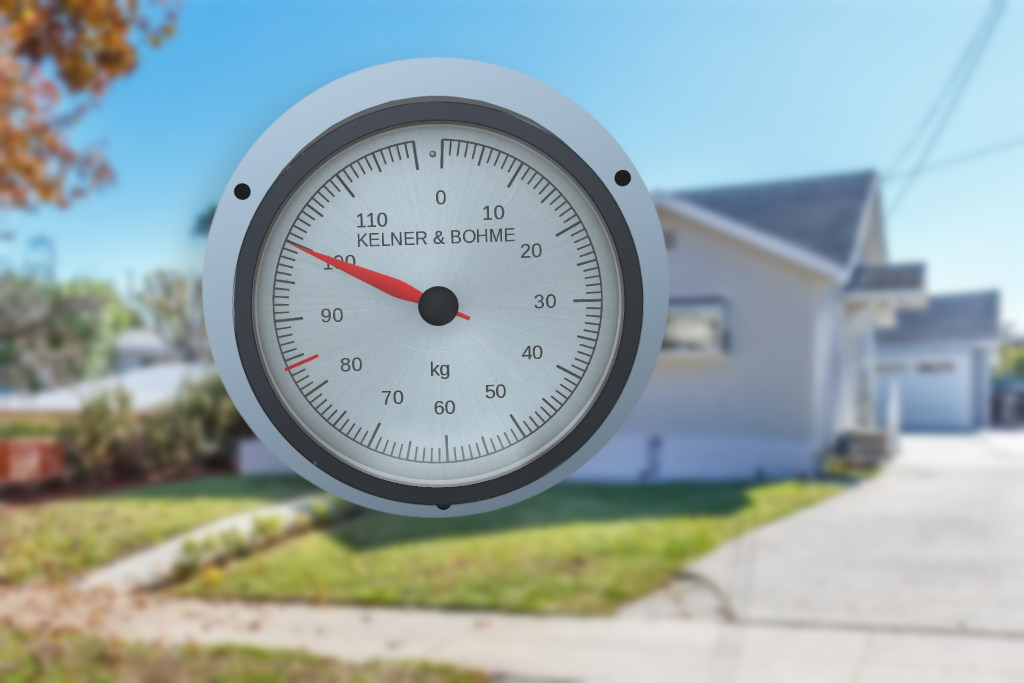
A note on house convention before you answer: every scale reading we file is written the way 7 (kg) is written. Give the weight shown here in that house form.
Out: 100 (kg)
